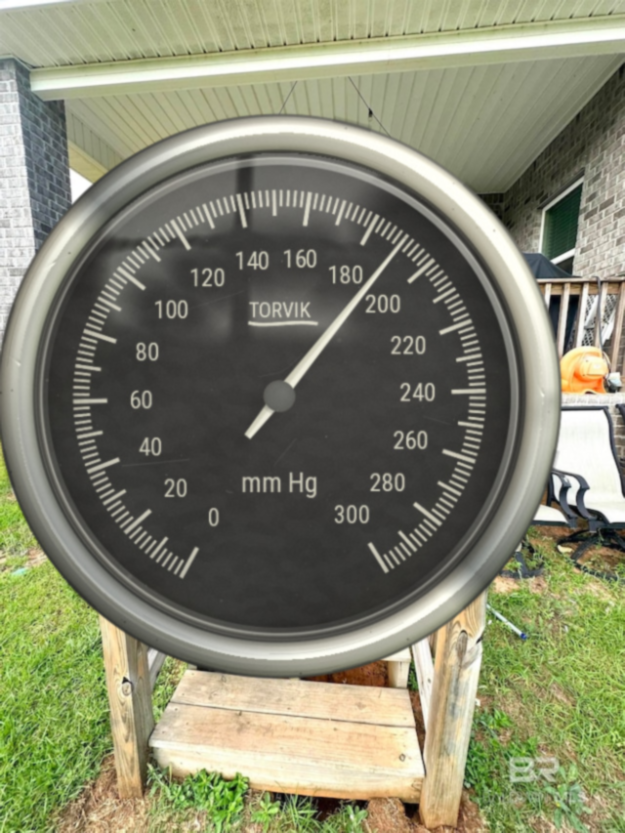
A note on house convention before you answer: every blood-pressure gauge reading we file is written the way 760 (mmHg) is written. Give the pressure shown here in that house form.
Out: 190 (mmHg)
